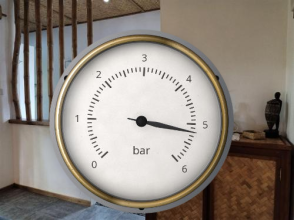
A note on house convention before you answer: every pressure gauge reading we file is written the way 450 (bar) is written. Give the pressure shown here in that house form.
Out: 5.2 (bar)
